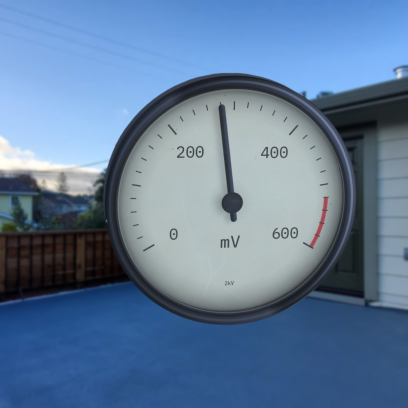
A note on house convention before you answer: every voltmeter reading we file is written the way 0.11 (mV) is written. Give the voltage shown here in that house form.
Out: 280 (mV)
